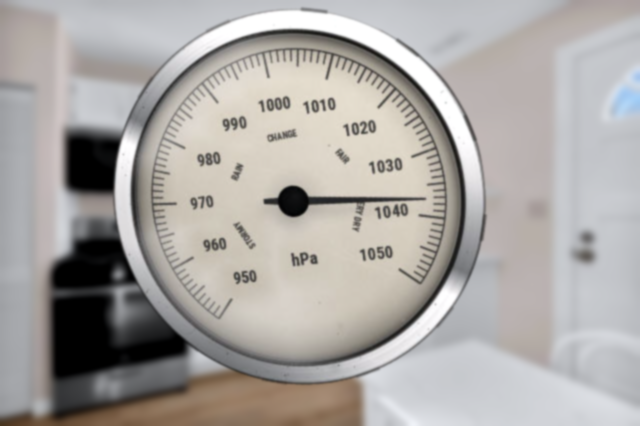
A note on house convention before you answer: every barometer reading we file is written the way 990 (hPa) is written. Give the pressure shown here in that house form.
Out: 1037 (hPa)
